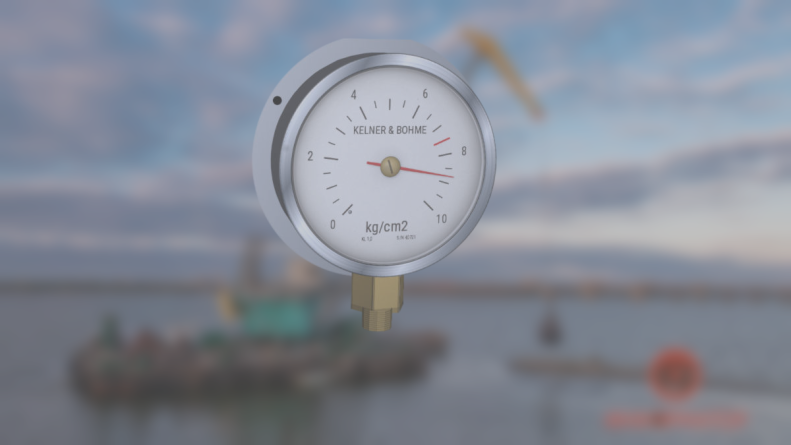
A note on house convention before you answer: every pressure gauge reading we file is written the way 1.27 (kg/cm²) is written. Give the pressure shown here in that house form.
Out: 8.75 (kg/cm²)
